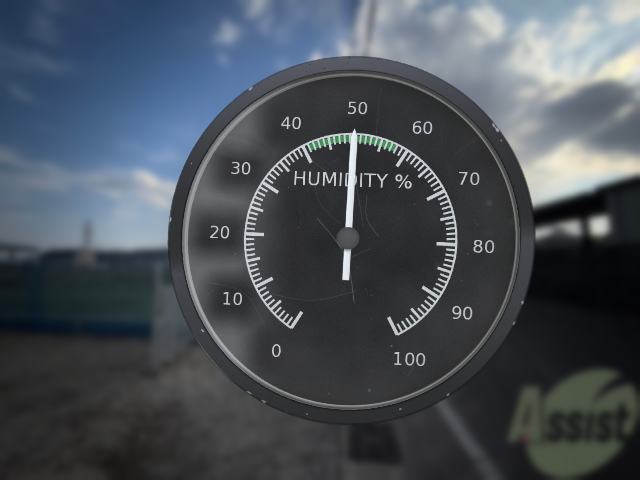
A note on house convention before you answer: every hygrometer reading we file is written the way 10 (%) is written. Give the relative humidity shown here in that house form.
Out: 50 (%)
